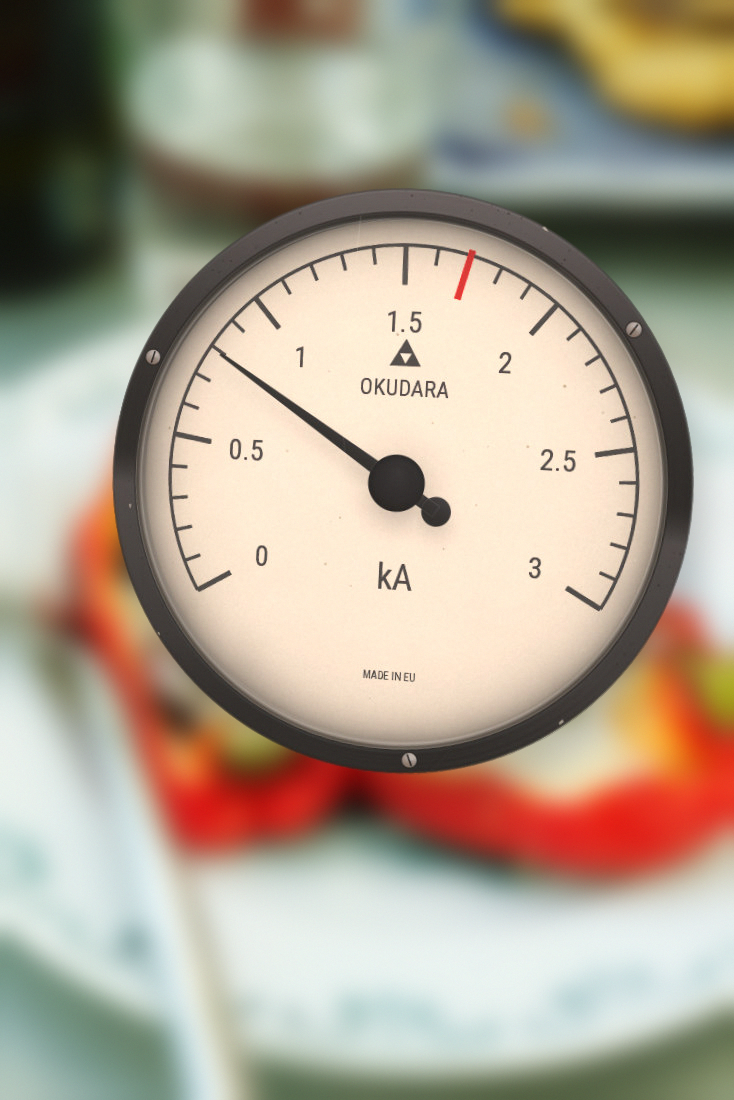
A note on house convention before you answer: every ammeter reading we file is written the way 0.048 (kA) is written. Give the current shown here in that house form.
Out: 0.8 (kA)
